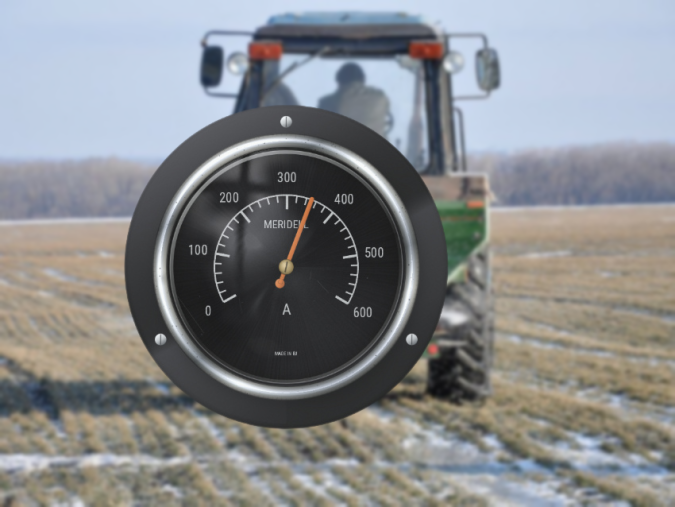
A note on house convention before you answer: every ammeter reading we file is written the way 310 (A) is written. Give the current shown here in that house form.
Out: 350 (A)
